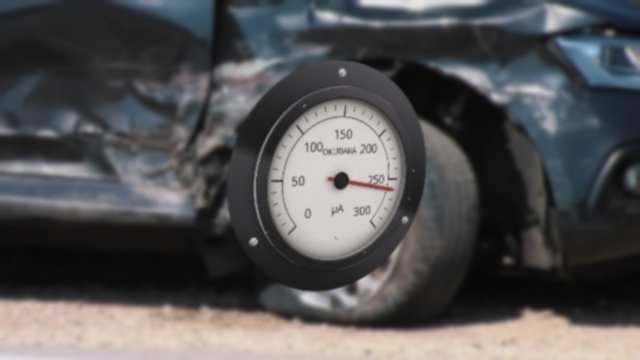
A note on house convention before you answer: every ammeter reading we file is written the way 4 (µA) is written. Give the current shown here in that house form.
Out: 260 (µA)
